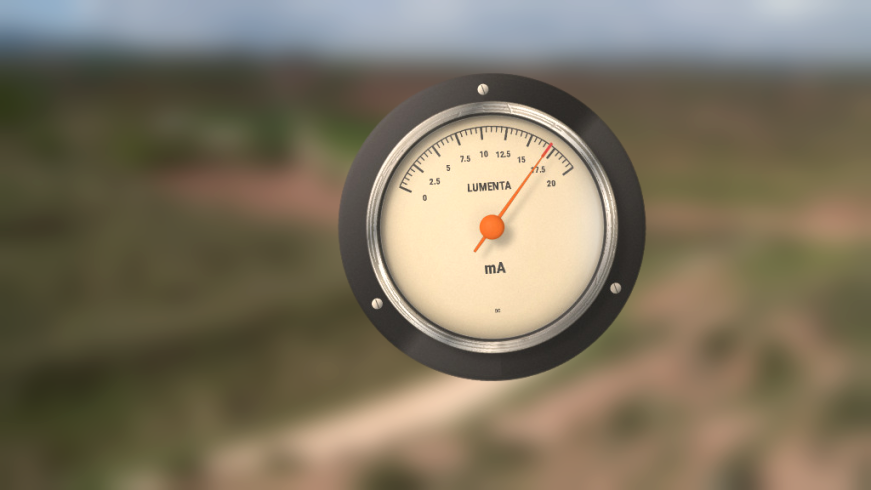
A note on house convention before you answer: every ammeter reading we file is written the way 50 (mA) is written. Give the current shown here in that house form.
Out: 17 (mA)
